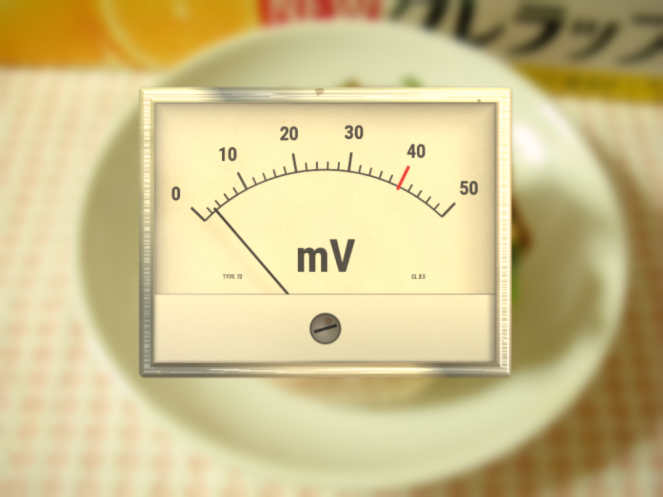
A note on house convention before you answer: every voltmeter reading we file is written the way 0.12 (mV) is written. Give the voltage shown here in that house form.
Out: 3 (mV)
